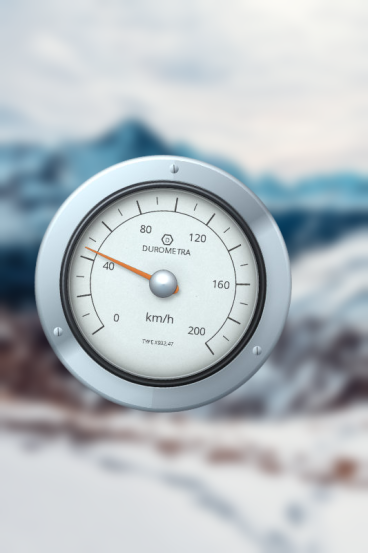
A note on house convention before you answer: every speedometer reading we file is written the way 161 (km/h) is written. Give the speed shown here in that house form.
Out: 45 (km/h)
